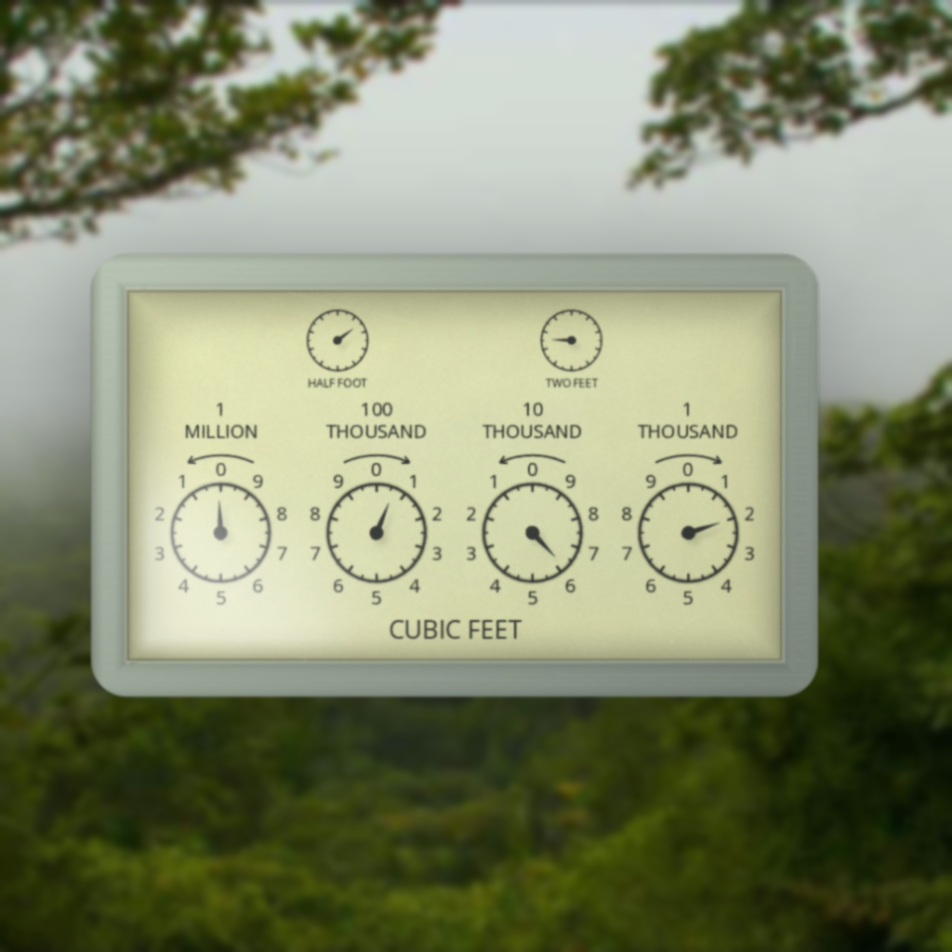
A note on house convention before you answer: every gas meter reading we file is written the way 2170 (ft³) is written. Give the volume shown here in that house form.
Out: 6200 (ft³)
